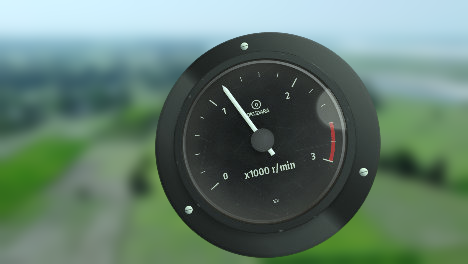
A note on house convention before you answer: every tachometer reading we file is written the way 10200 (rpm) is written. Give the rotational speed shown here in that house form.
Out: 1200 (rpm)
